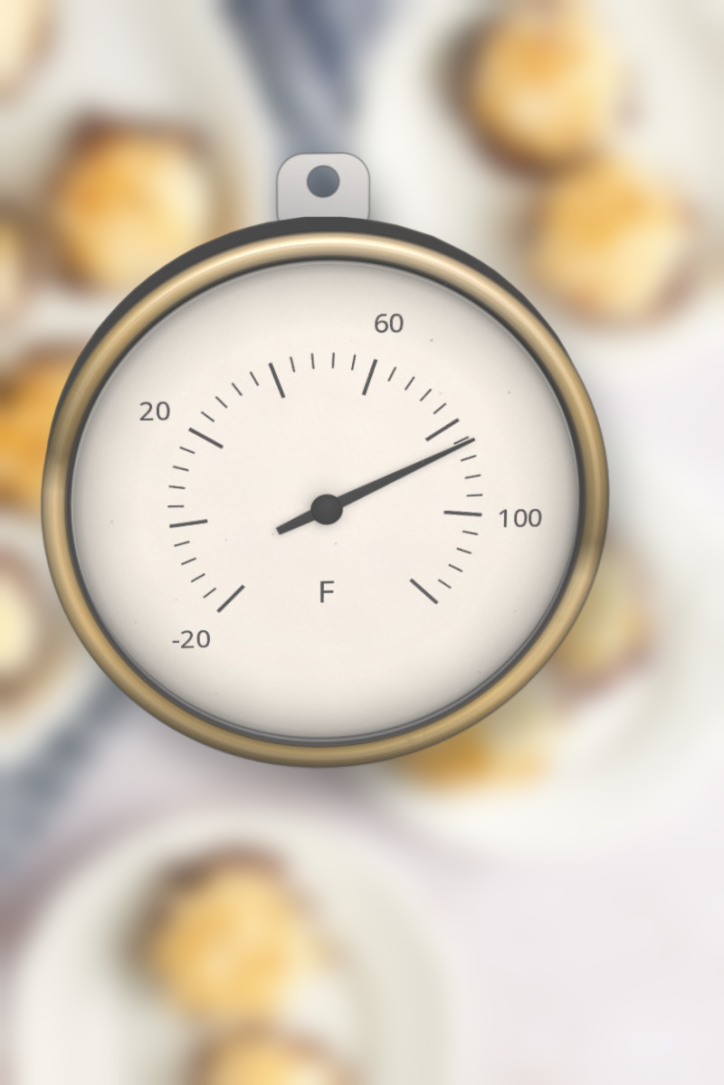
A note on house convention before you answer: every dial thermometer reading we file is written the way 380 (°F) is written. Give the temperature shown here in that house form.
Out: 84 (°F)
